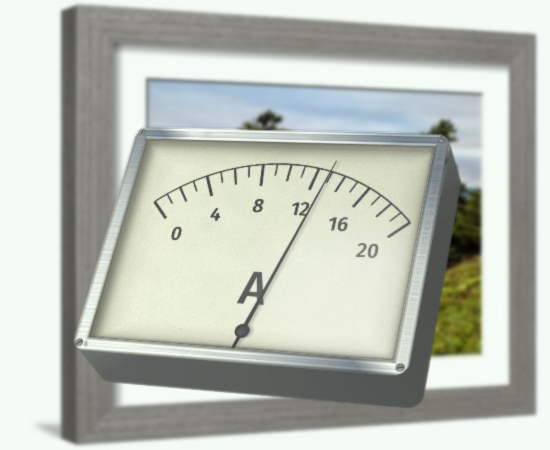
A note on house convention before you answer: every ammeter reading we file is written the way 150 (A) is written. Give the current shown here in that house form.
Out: 13 (A)
